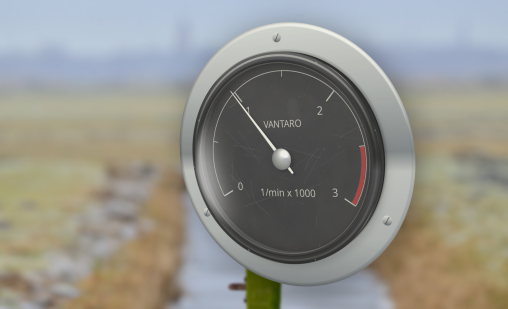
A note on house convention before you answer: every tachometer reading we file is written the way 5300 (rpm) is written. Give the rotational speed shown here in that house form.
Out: 1000 (rpm)
